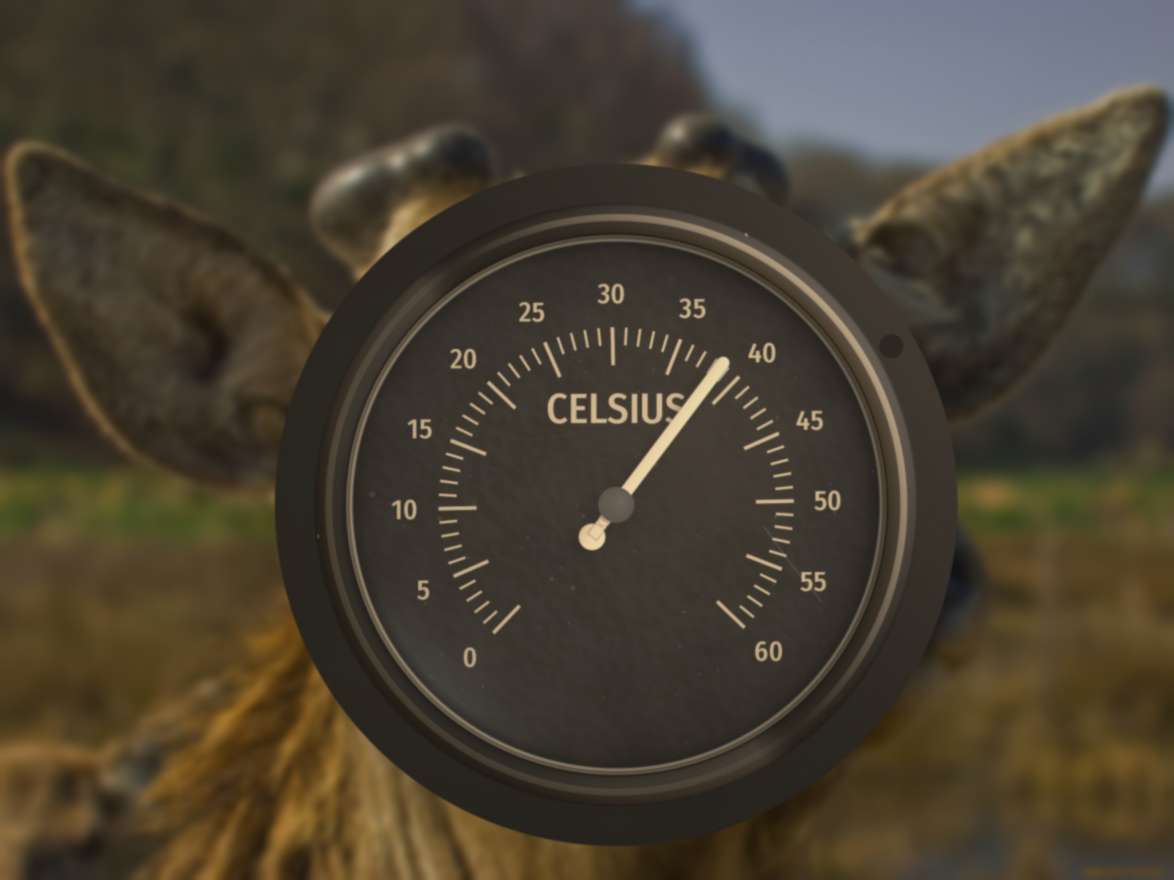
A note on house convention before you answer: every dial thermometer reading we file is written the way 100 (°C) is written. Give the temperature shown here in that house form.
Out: 38.5 (°C)
